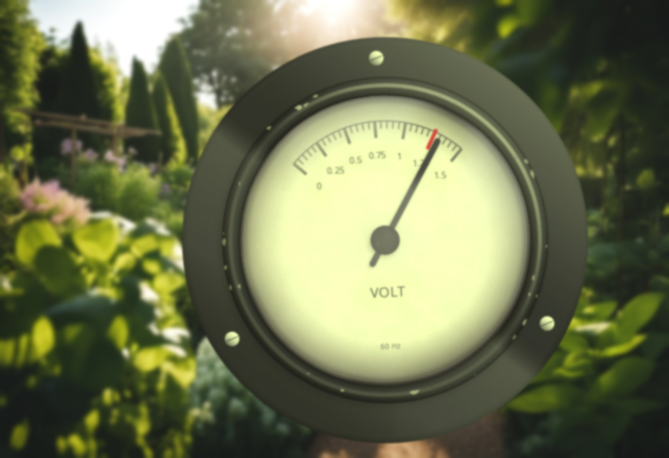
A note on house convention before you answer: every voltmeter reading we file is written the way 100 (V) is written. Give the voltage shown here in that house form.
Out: 1.3 (V)
